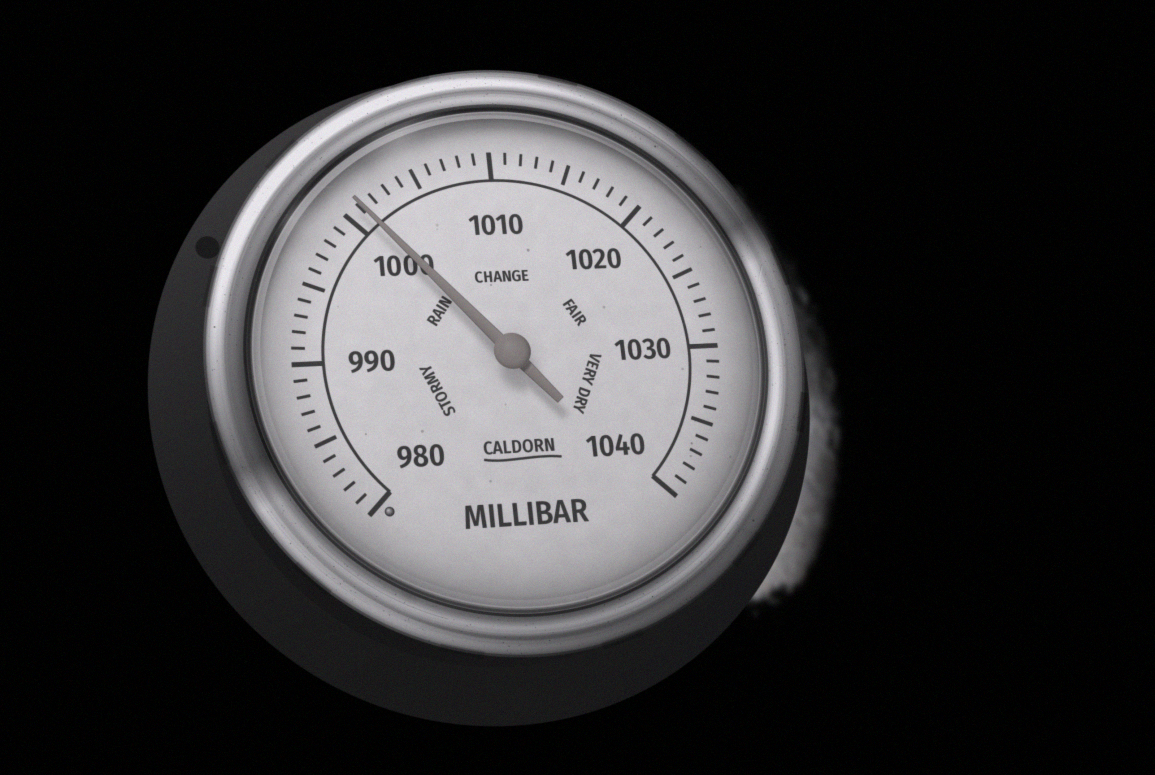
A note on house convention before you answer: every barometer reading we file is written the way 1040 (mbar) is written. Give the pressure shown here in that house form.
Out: 1001 (mbar)
